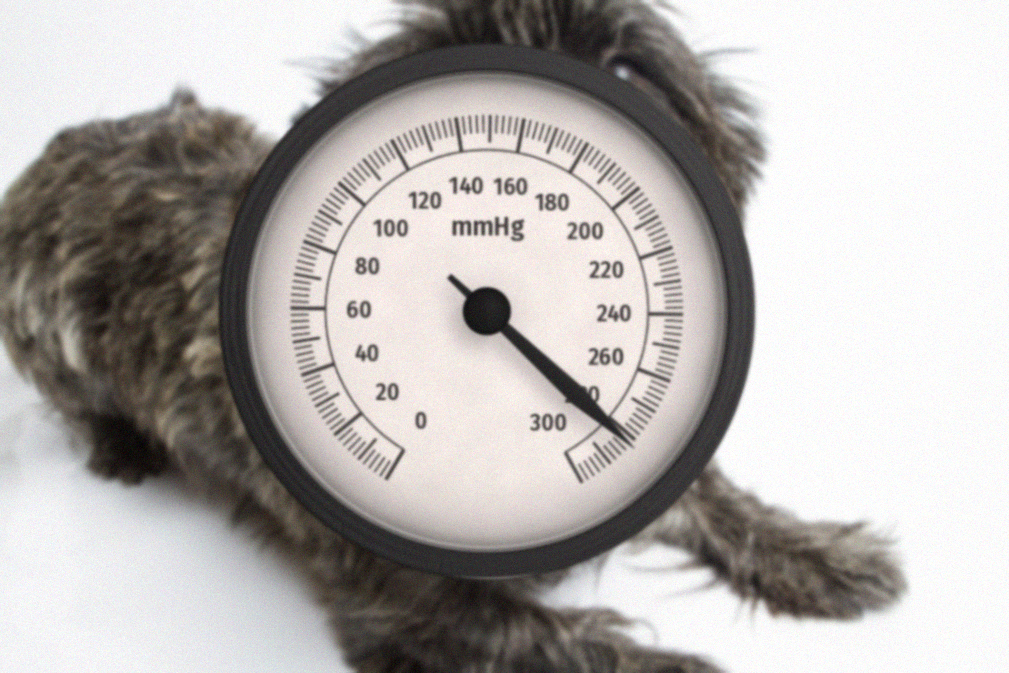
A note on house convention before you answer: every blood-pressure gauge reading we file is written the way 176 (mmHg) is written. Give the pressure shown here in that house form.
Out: 282 (mmHg)
